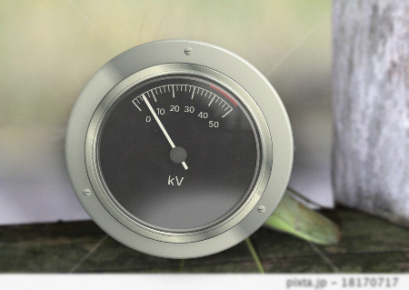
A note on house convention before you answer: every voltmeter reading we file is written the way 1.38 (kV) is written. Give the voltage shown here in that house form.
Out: 6 (kV)
